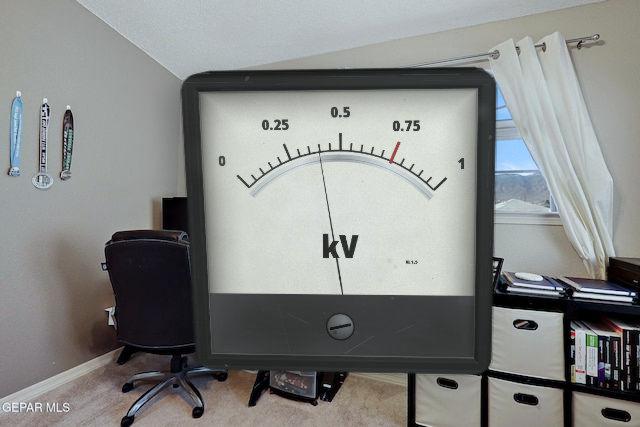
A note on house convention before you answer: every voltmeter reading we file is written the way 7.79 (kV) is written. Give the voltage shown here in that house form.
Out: 0.4 (kV)
